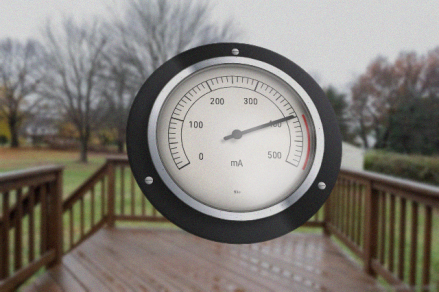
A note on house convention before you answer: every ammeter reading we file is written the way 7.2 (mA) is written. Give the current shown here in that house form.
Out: 400 (mA)
